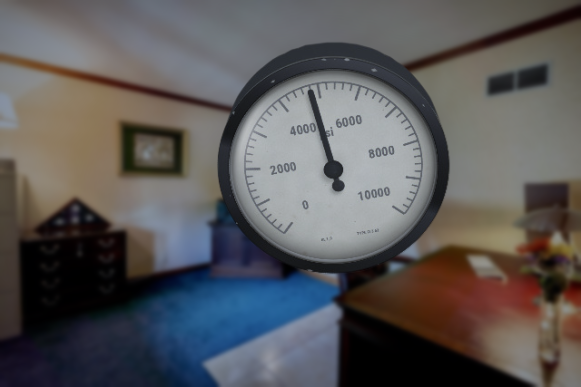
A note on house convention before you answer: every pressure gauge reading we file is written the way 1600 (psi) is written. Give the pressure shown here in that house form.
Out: 4800 (psi)
